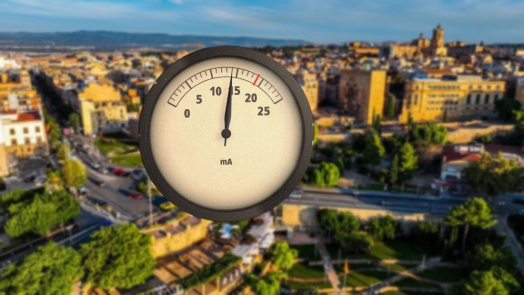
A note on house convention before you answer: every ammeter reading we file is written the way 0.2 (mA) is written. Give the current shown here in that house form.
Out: 14 (mA)
